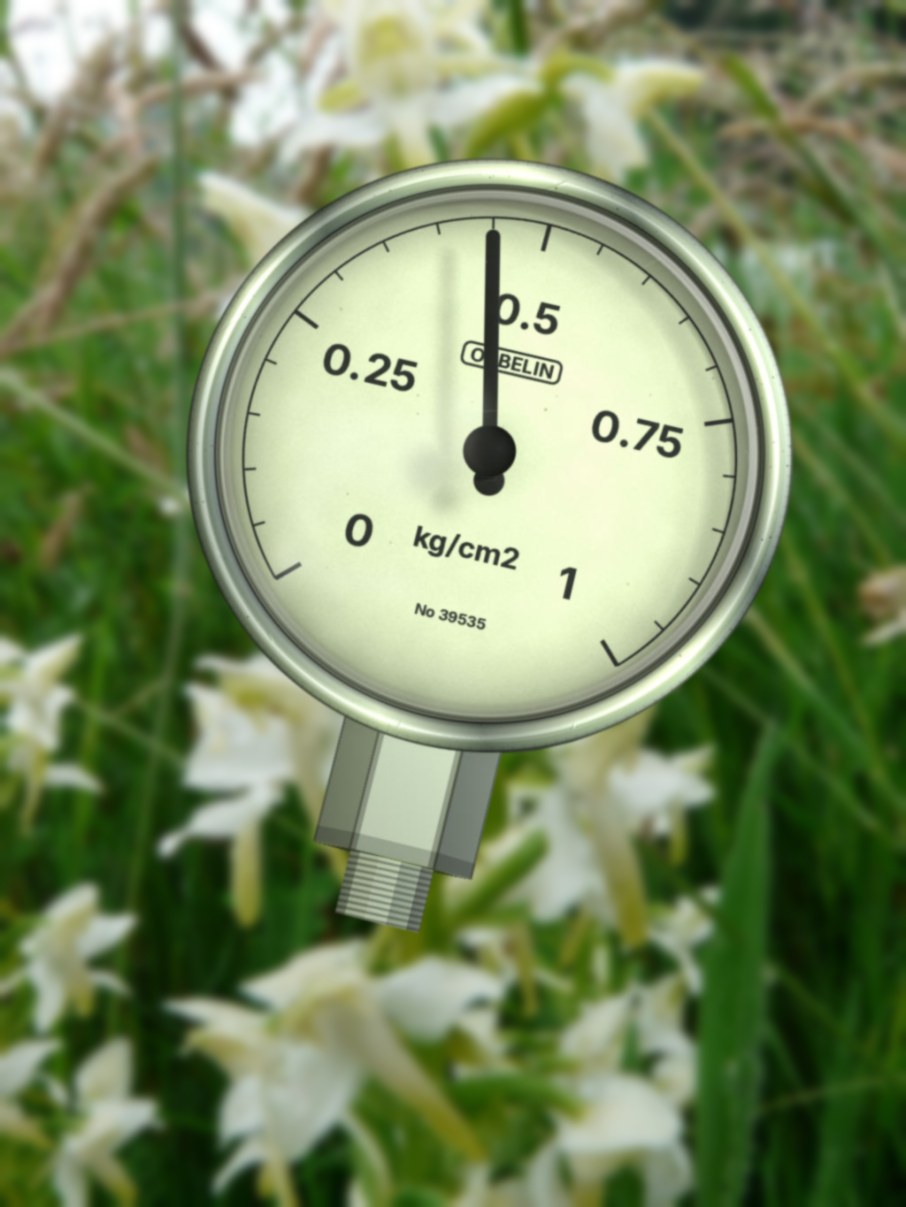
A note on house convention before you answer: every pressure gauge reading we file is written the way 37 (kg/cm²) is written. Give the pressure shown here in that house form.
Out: 0.45 (kg/cm²)
